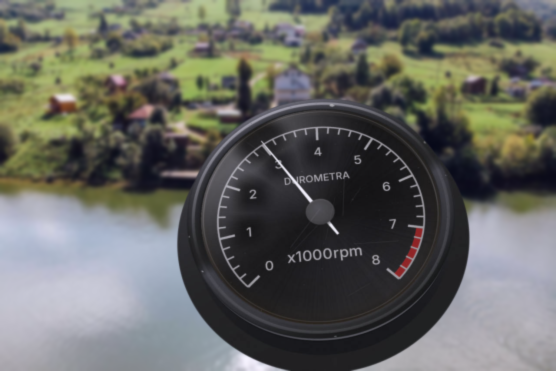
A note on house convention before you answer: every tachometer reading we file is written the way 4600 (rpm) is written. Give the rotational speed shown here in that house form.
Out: 3000 (rpm)
